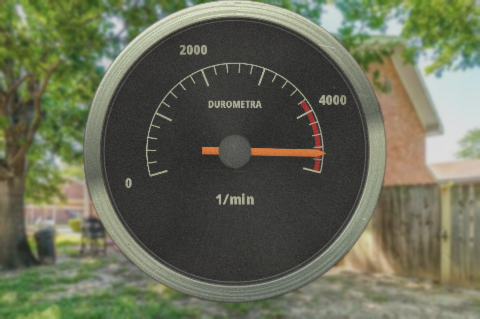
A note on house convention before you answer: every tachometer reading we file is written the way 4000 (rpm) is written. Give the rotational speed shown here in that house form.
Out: 4700 (rpm)
